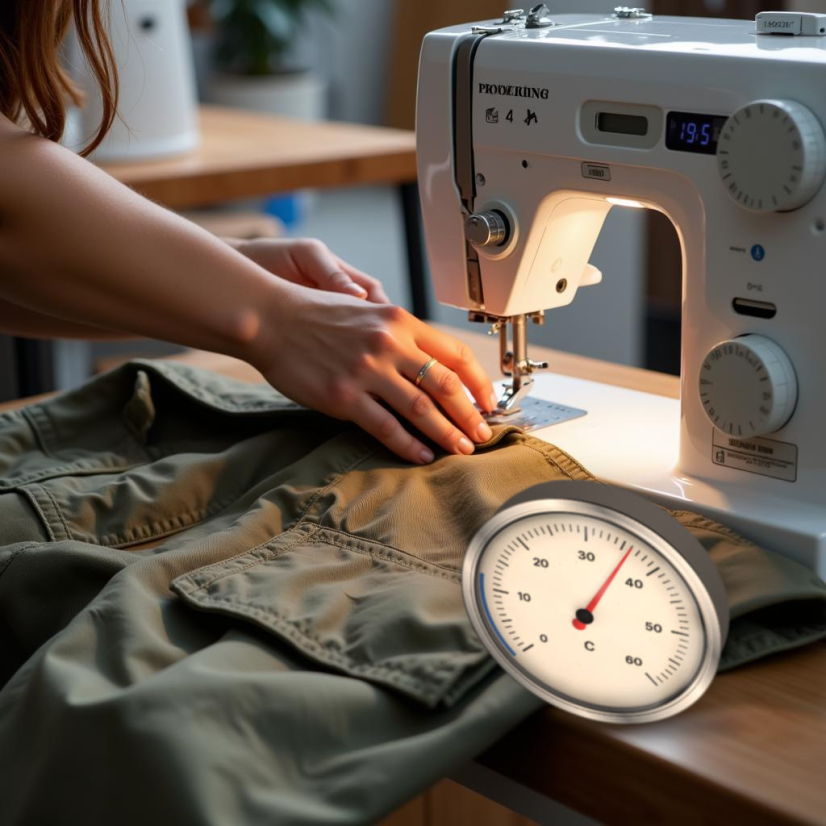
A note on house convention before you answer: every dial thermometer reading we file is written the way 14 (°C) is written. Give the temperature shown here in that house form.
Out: 36 (°C)
